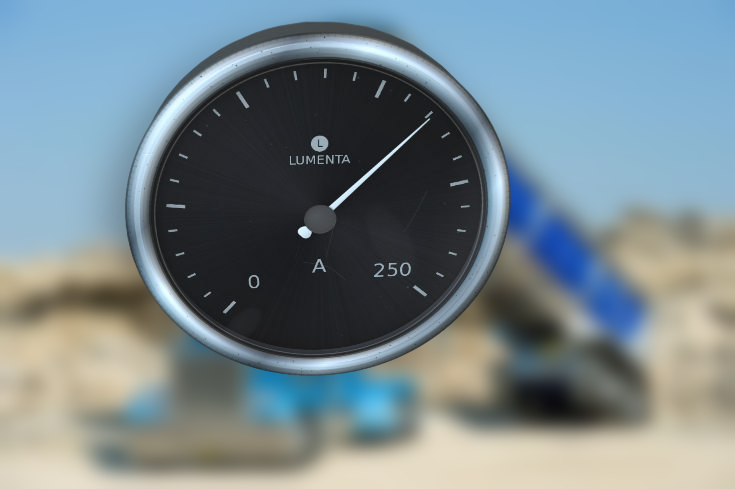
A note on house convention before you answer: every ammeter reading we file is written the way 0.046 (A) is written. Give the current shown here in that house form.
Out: 170 (A)
